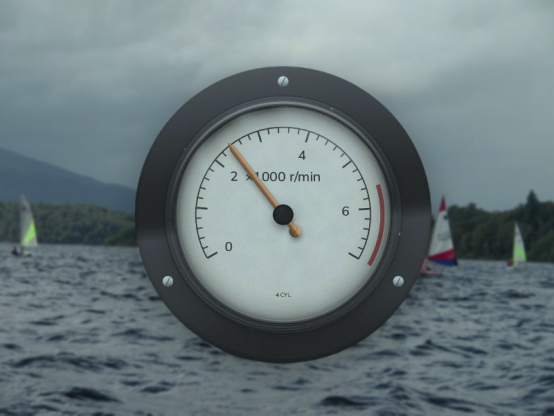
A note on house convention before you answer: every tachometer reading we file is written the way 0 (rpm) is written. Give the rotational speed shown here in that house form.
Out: 2400 (rpm)
